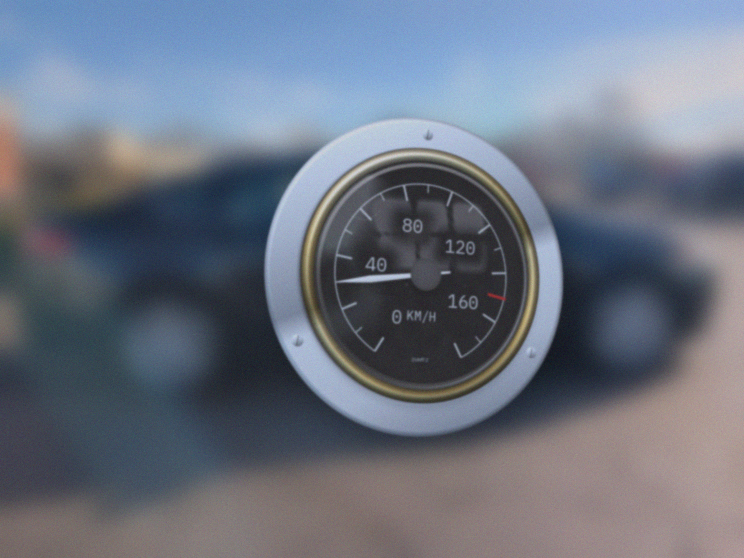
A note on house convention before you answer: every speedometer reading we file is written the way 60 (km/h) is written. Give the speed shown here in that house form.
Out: 30 (km/h)
